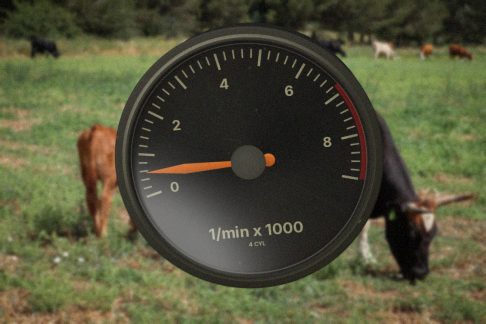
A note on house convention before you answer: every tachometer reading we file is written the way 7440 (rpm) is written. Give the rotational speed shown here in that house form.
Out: 600 (rpm)
